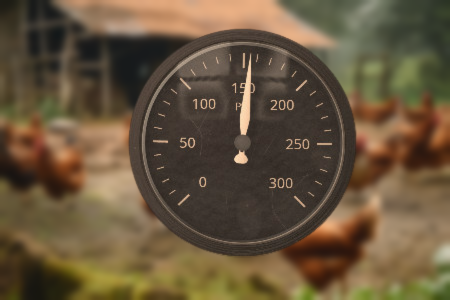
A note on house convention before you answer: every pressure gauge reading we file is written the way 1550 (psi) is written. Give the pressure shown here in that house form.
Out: 155 (psi)
